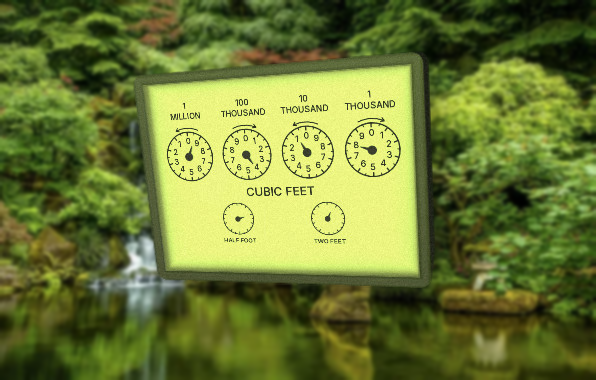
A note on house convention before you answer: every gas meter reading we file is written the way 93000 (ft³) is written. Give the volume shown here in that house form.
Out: 940800 (ft³)
